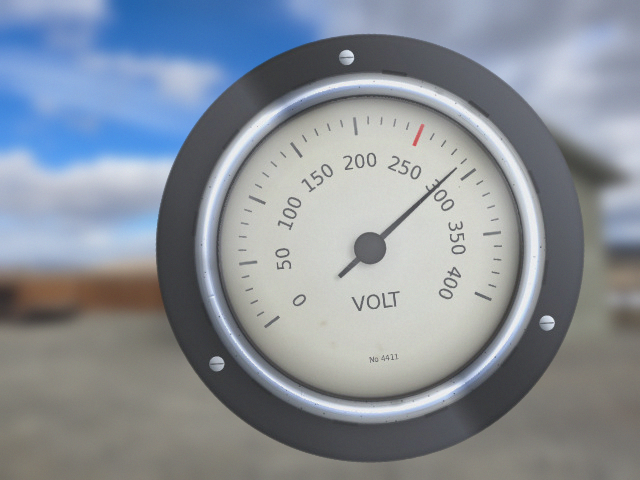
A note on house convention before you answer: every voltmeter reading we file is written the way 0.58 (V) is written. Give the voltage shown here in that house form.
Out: 290 (V)
